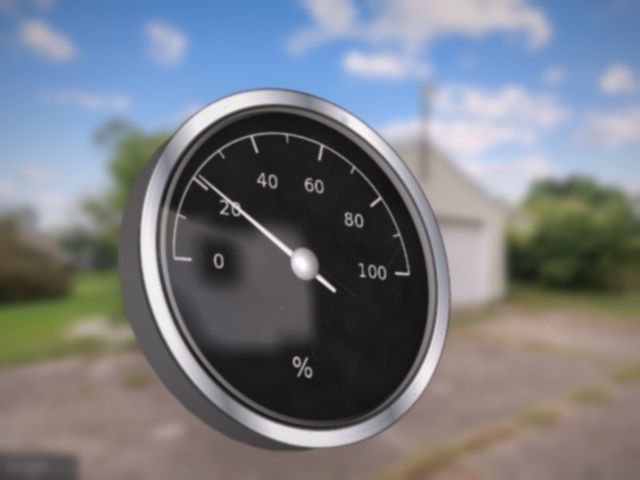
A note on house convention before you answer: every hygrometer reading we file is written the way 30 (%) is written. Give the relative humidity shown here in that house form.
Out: 20 (%)
